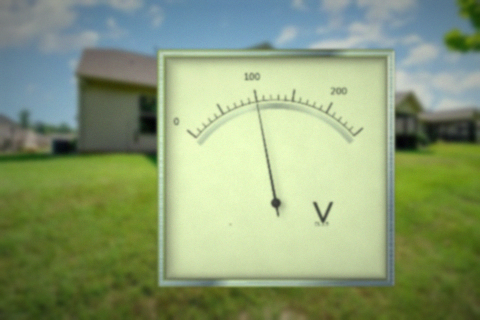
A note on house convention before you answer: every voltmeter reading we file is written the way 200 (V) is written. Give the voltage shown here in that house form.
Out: 100 (V)
